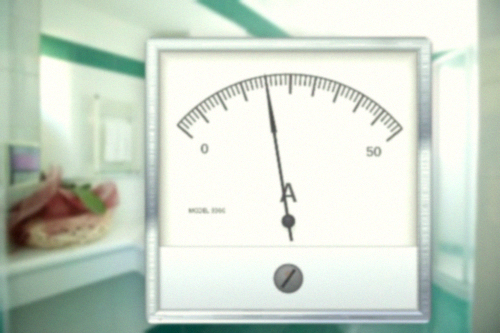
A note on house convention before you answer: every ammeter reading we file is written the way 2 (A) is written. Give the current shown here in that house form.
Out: 20 (A)
